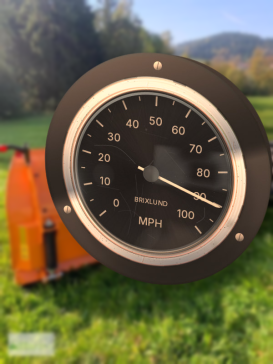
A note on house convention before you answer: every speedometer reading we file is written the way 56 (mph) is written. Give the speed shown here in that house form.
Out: 90 (mph)
